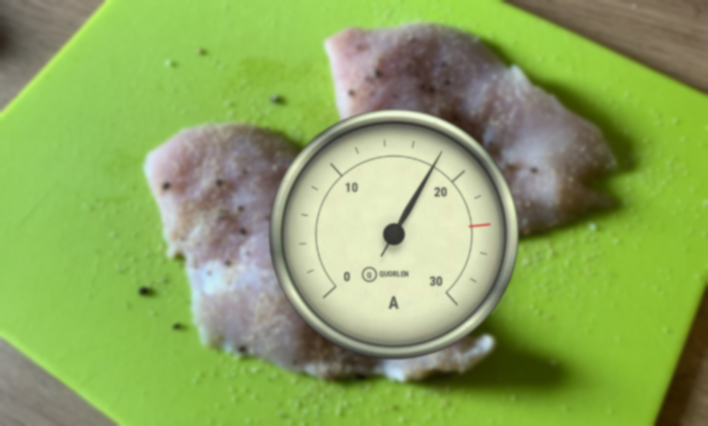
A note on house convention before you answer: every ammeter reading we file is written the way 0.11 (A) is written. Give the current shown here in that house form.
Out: 18 (A)
